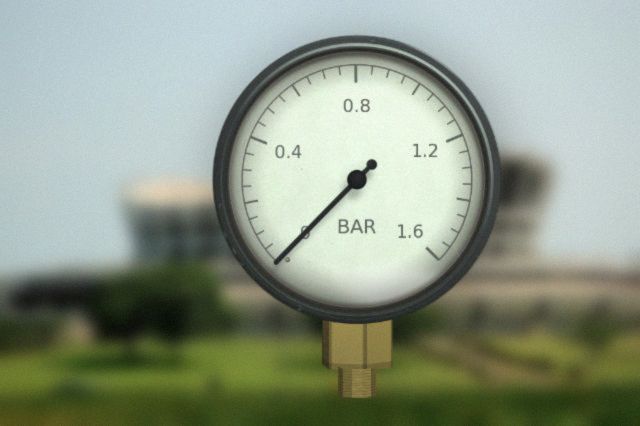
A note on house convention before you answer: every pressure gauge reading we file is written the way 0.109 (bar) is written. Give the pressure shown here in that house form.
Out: 0 (bar)
